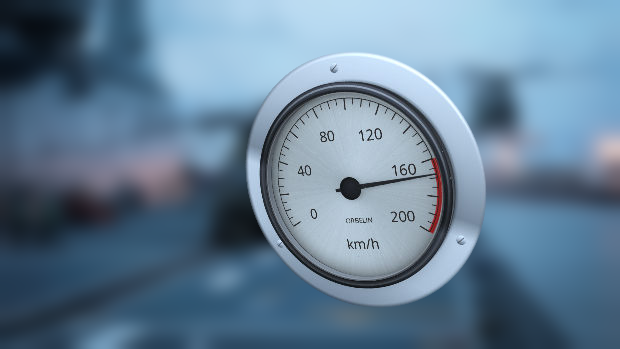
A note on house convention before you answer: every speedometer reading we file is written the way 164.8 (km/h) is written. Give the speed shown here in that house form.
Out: 167.5 (km/h)
